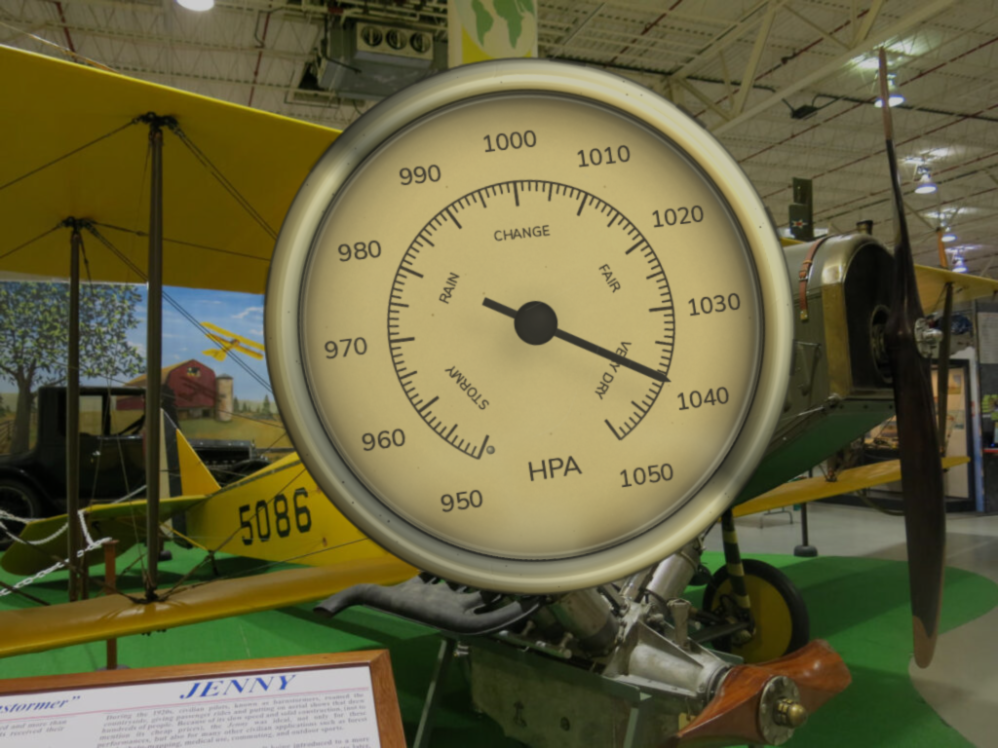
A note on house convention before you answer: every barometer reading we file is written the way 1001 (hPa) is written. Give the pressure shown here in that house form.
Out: 1040 (hPa)
